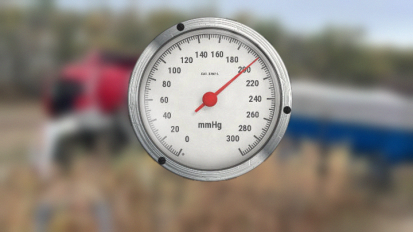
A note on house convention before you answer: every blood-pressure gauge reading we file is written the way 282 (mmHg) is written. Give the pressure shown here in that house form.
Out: 200 (mmHg)
